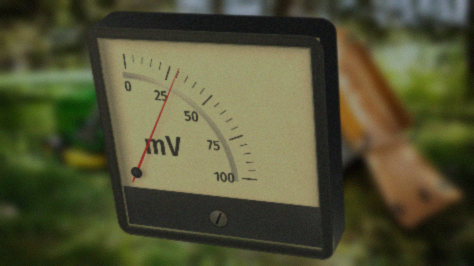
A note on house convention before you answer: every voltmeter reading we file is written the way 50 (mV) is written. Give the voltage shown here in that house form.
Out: 30 (mV)
